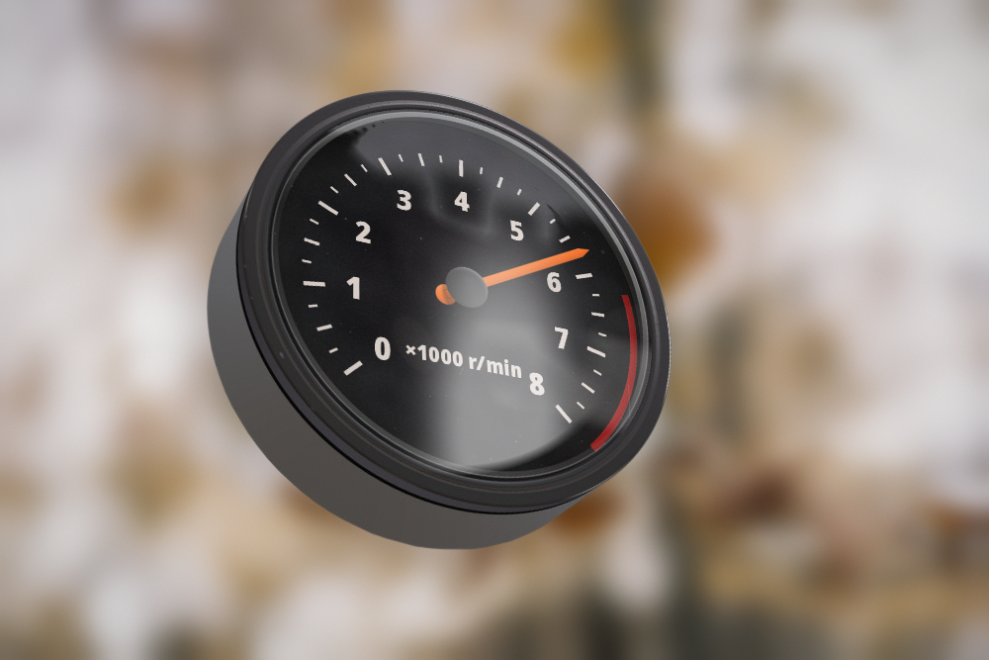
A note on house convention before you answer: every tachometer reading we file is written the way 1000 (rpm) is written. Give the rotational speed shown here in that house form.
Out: 5750 (rpm)
